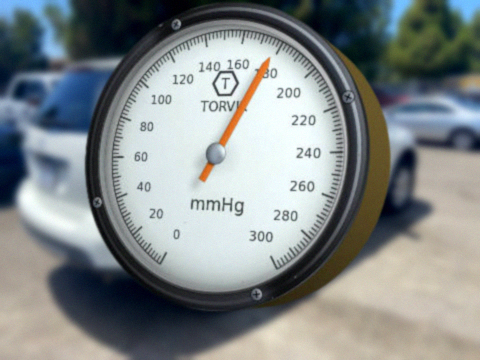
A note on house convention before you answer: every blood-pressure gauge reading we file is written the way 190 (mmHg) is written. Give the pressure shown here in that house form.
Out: 180 (mmHg)
